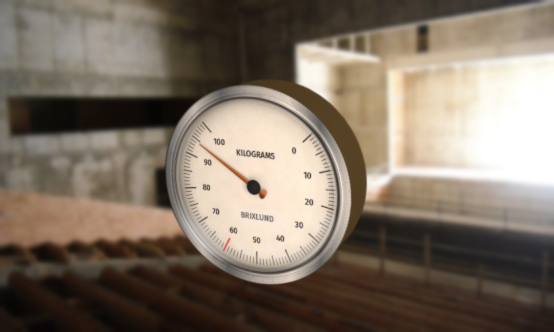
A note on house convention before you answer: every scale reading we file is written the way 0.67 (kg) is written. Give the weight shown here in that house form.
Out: 95 (kg)
